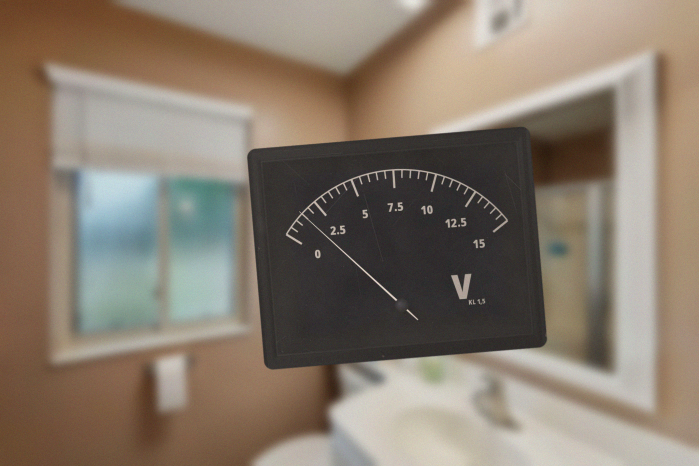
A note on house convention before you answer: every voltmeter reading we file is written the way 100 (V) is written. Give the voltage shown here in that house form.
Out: 1.5 (V)
